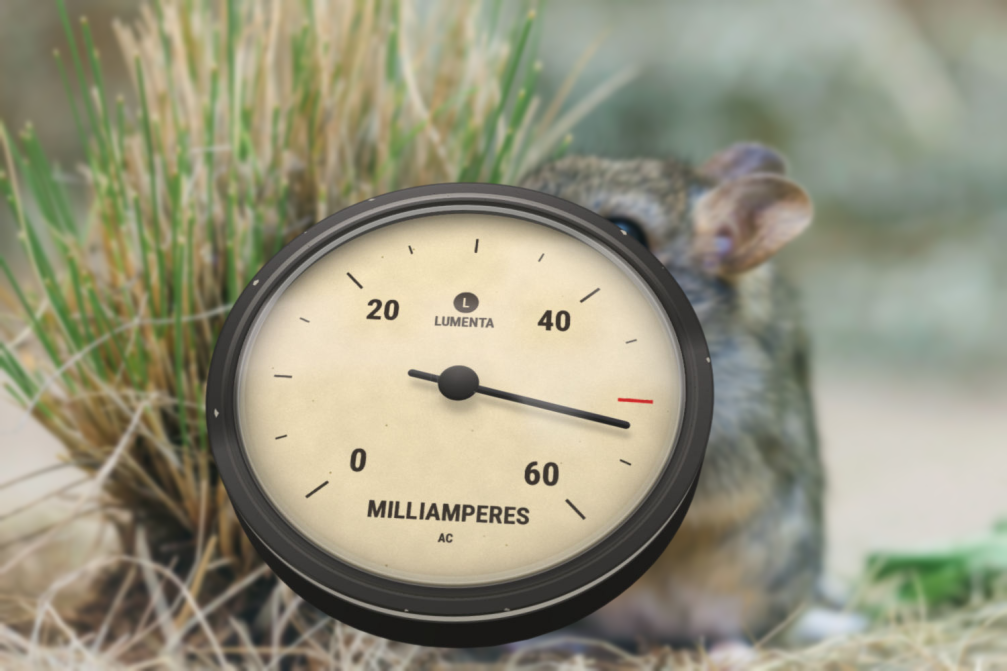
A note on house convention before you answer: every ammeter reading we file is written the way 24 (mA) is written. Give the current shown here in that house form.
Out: 52.5 (mA)
